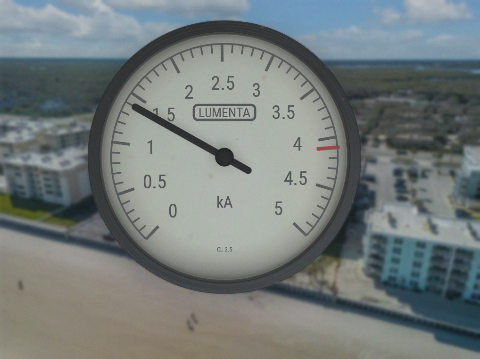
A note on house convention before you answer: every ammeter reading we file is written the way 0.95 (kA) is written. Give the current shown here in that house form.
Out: 1.4 (kA)
